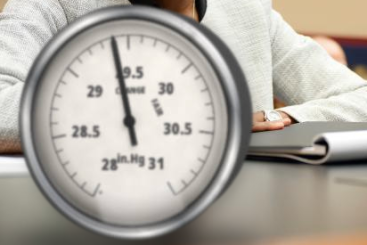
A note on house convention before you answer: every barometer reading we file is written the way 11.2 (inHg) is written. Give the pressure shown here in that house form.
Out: 29.4 (inHg)
